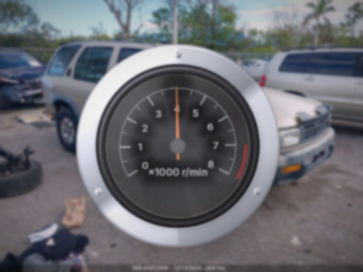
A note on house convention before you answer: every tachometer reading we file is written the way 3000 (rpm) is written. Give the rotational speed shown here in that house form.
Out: 4000 (rpm)
